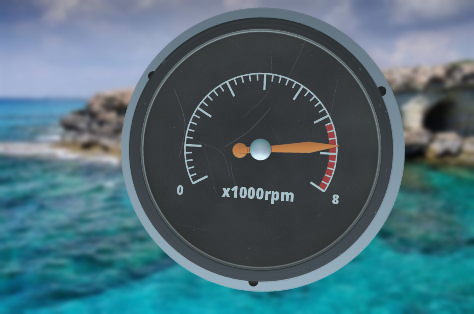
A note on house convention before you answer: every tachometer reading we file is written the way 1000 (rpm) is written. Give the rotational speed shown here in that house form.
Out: 6800 (rpm)
